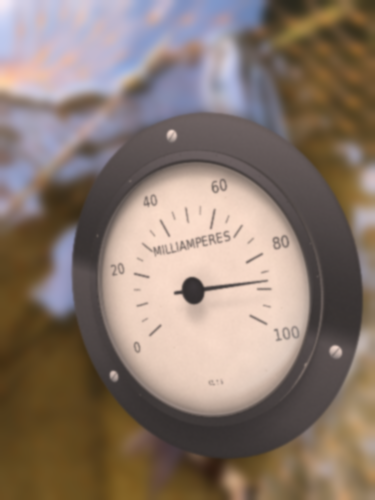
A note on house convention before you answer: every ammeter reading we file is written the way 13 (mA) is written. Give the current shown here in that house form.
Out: 87.5 (mA)
